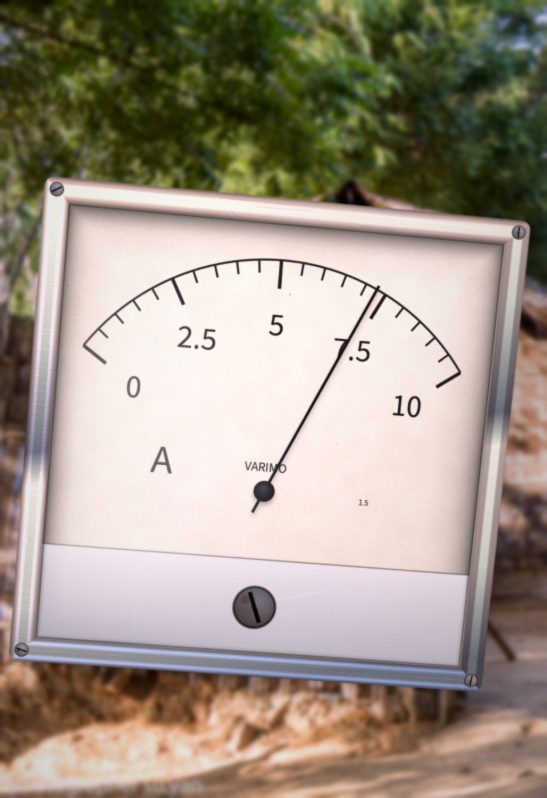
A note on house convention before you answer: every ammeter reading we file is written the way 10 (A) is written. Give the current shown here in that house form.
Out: 7.25 (A)
